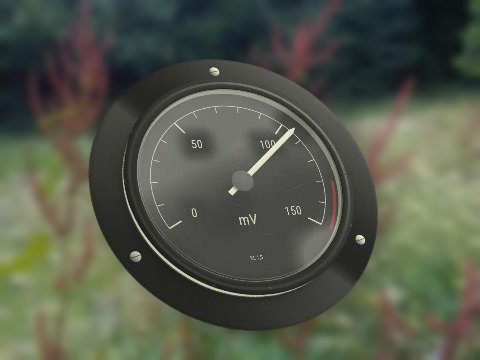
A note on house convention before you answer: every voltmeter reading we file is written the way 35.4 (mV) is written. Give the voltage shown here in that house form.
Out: 105 (mV)
